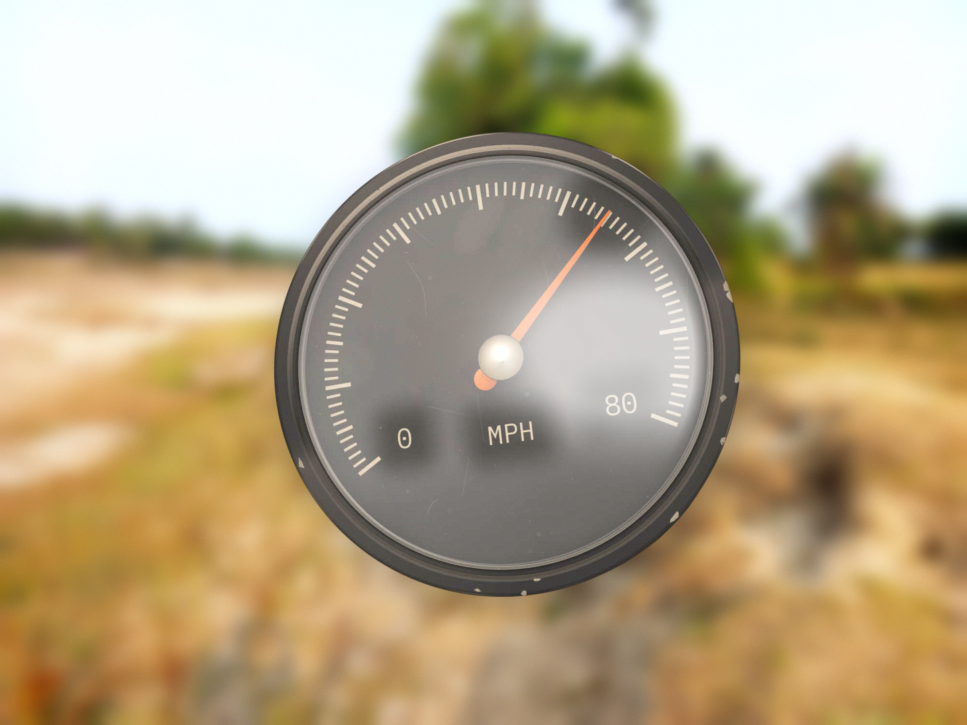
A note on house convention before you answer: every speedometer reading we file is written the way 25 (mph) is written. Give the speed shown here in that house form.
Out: 55 (mph)
